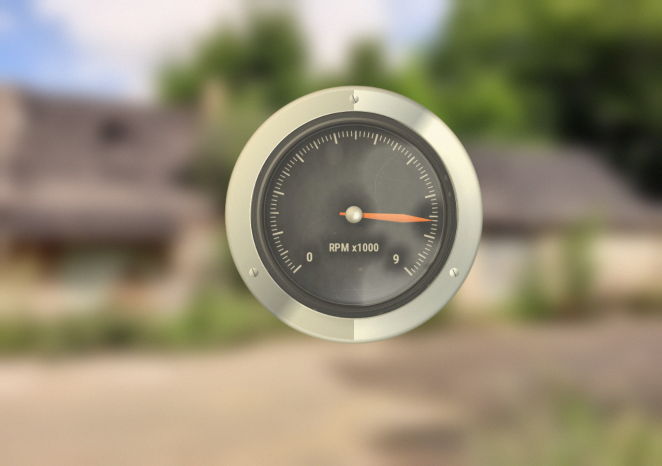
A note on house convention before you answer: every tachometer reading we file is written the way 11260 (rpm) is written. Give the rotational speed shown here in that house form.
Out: 7600 (rpm)
